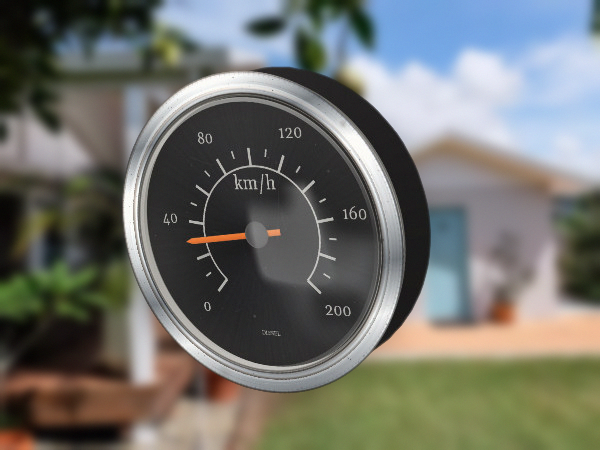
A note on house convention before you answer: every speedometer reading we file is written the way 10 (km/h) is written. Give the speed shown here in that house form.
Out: 30 (km/h)
